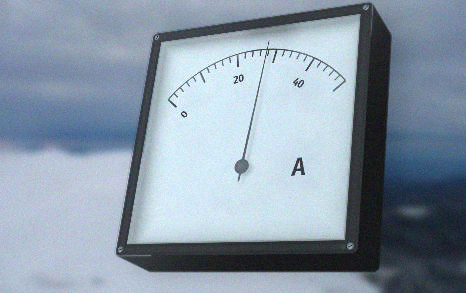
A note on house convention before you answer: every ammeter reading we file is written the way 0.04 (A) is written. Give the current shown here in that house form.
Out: 28 (A)
